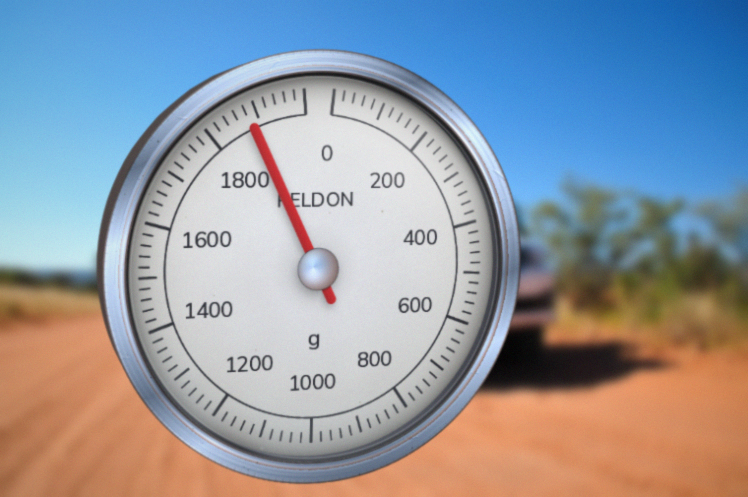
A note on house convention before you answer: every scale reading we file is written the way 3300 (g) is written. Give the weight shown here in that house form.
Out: 1880 (g)
